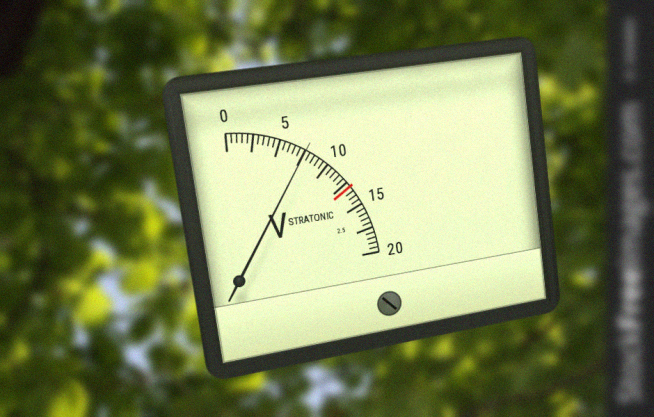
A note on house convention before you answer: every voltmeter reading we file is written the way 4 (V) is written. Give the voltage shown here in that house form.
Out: 7.5 (V)
